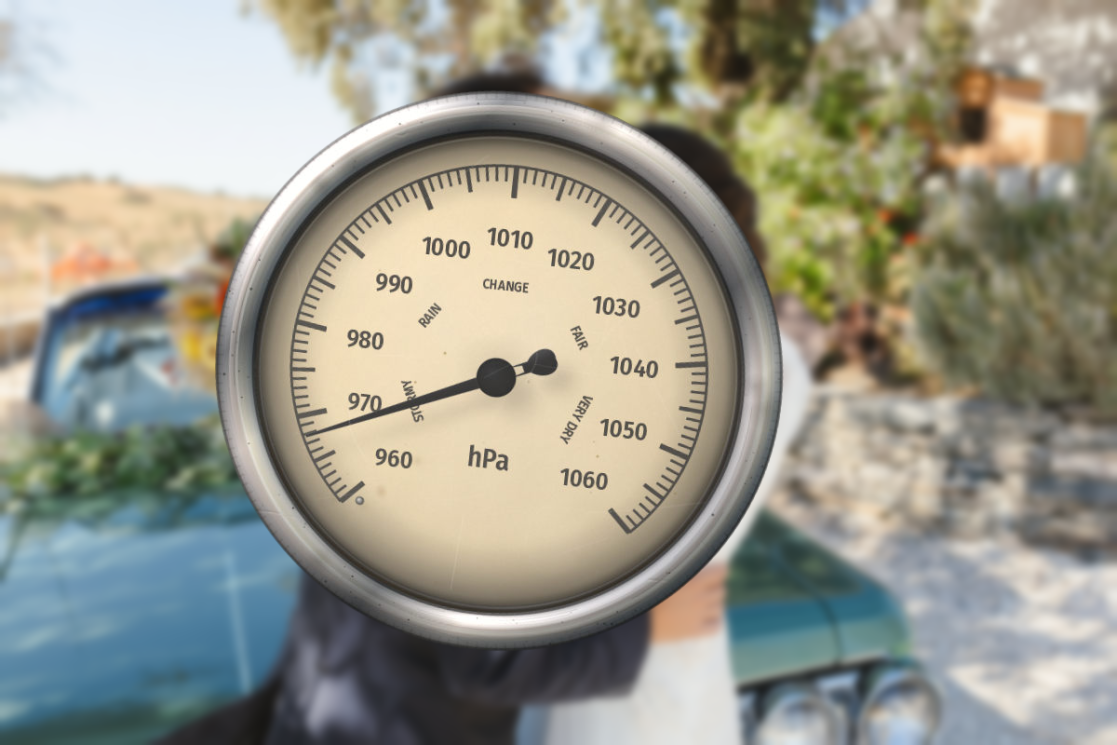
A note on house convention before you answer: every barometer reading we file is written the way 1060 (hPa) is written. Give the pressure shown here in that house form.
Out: 968 (hPa)
